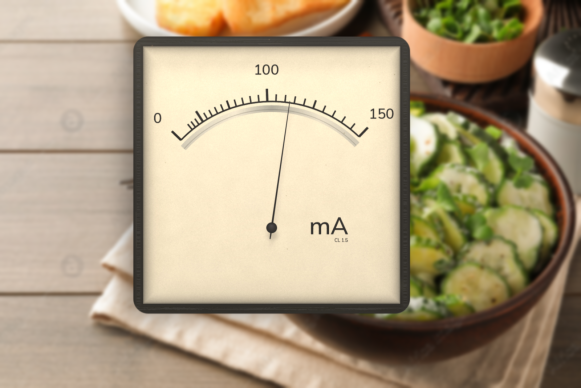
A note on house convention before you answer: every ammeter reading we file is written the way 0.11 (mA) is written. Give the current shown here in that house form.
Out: 112.5 (mA)
